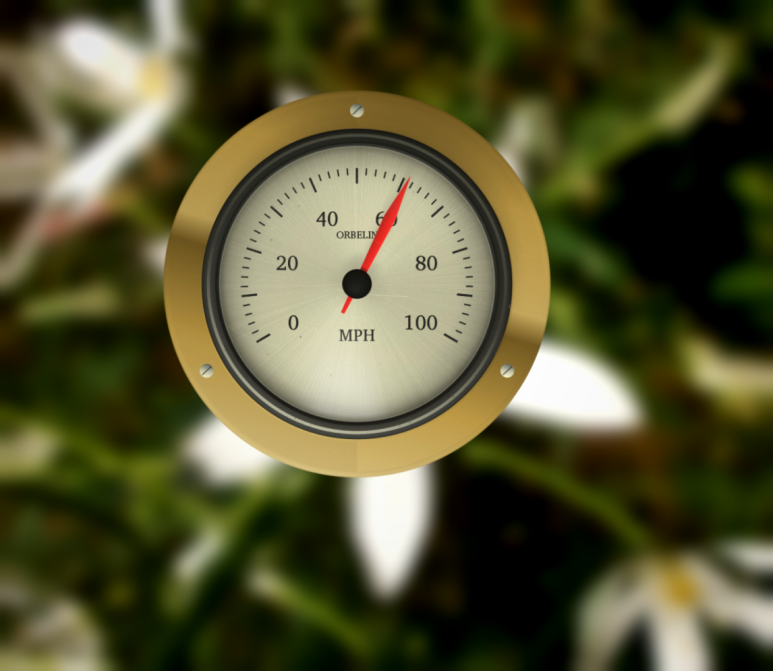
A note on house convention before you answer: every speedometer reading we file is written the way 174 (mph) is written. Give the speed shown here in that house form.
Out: 61 (mph)
